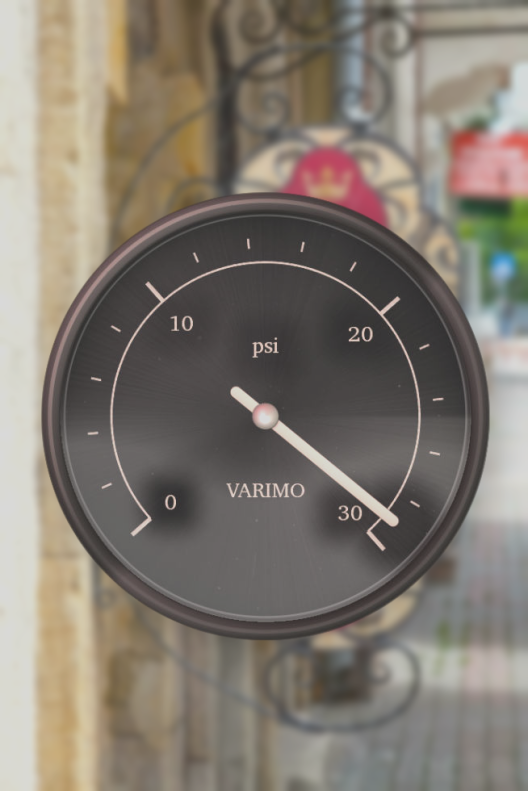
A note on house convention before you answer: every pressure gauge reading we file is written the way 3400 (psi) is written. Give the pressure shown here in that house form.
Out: 29 (psi)
